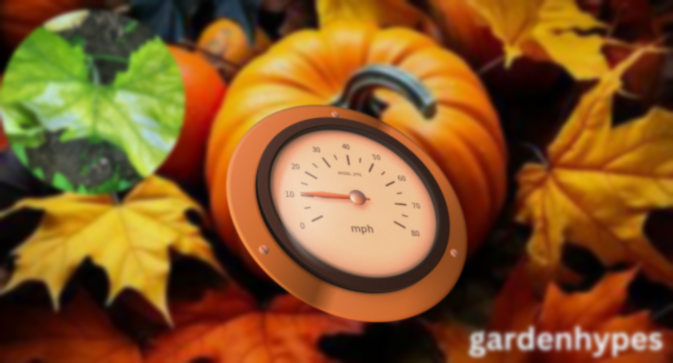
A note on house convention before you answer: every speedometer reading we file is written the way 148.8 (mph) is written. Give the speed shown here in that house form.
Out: 10 (mph)
